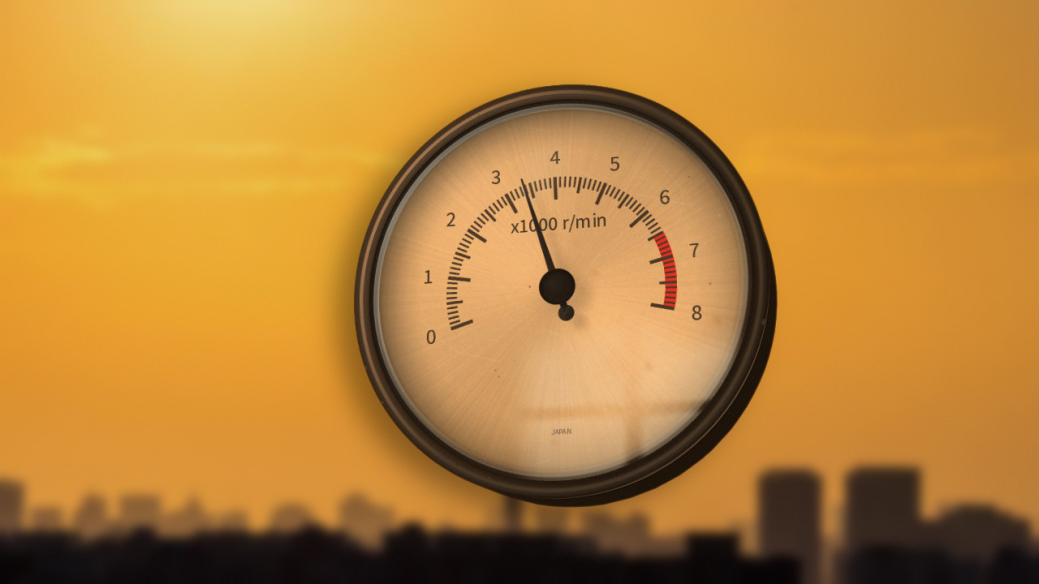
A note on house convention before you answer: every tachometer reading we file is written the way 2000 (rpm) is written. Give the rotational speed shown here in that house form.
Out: 3400 (rpm)
